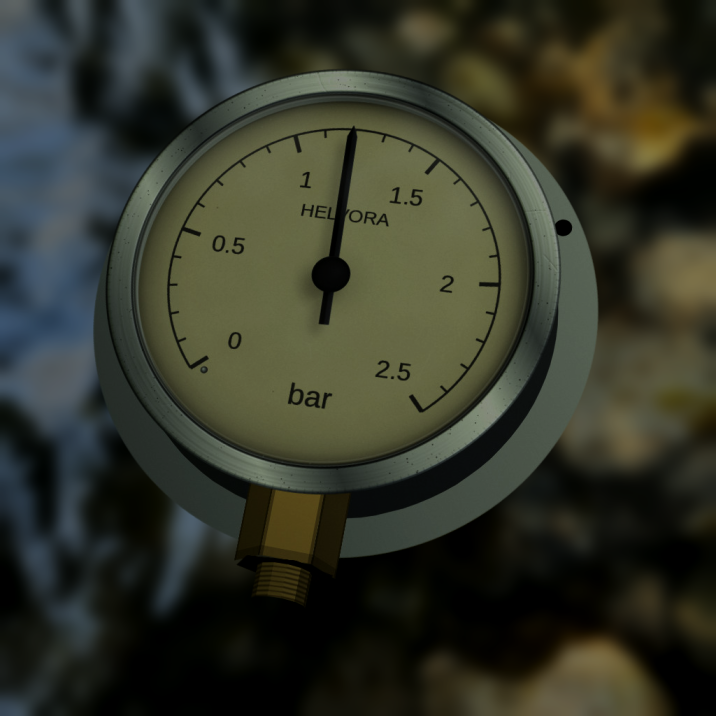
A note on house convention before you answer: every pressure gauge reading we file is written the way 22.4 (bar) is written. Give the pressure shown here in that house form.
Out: 1.2 (bar)
